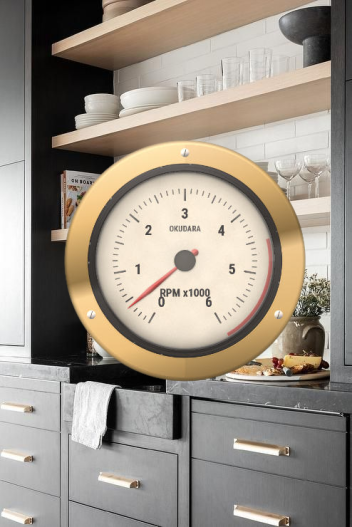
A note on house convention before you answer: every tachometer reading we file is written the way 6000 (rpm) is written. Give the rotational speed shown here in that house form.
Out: 400 (rpm)
